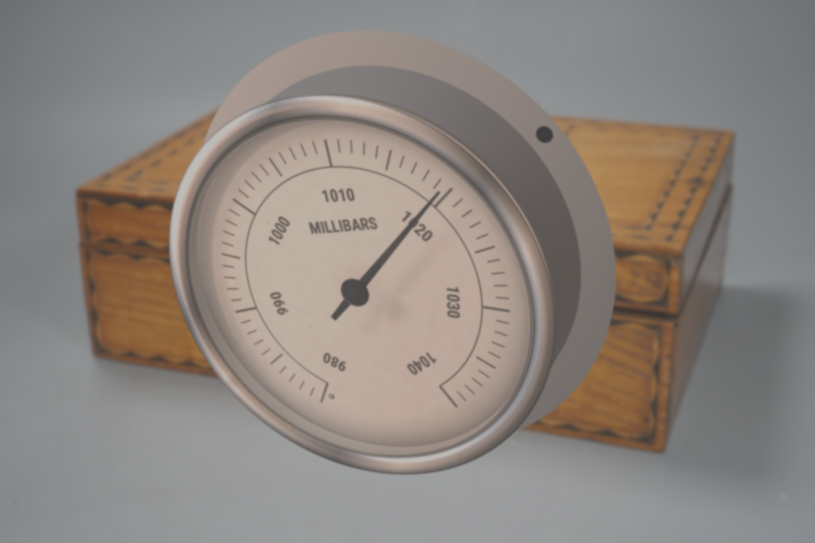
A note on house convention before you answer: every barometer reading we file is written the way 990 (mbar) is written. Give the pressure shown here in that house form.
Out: 1019.5 (mbar)
